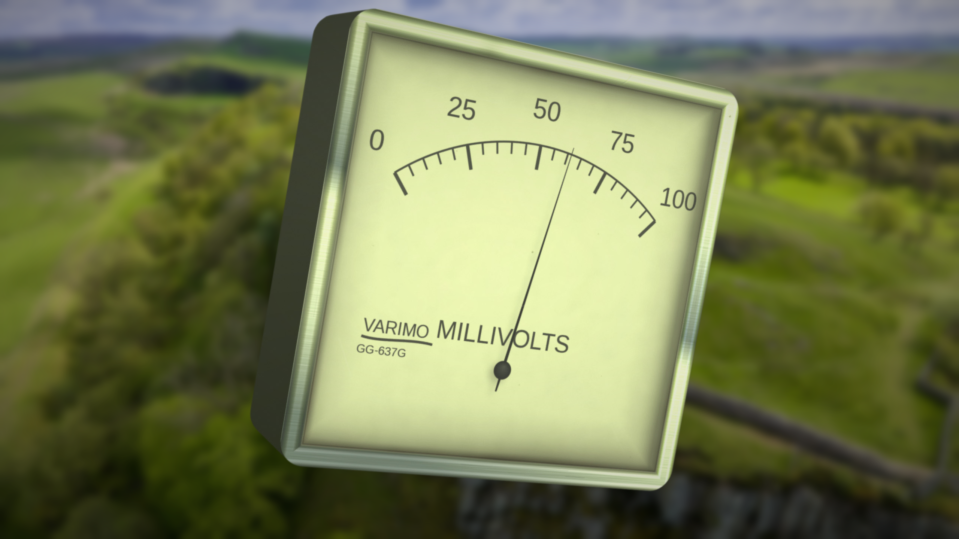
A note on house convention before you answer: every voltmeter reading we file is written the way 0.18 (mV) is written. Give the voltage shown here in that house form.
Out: 60 (mV)
